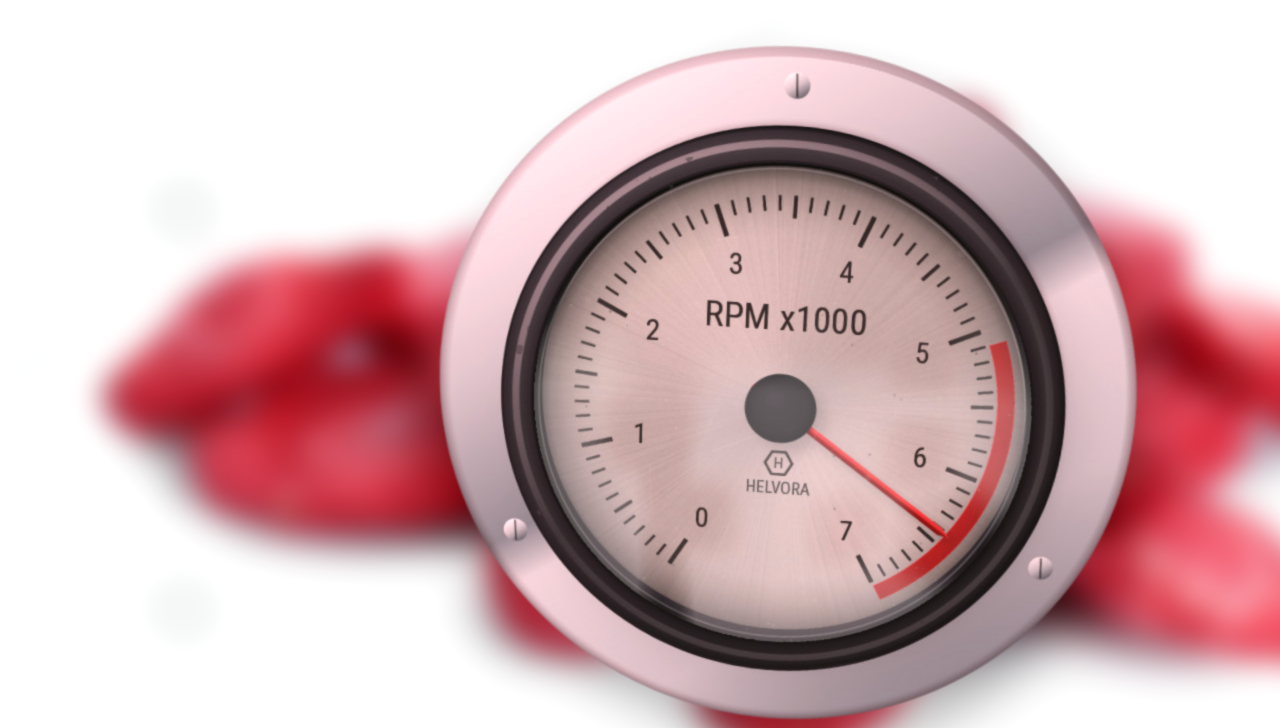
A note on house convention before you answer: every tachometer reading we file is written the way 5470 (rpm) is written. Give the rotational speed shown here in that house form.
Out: 6400 (rpm)
